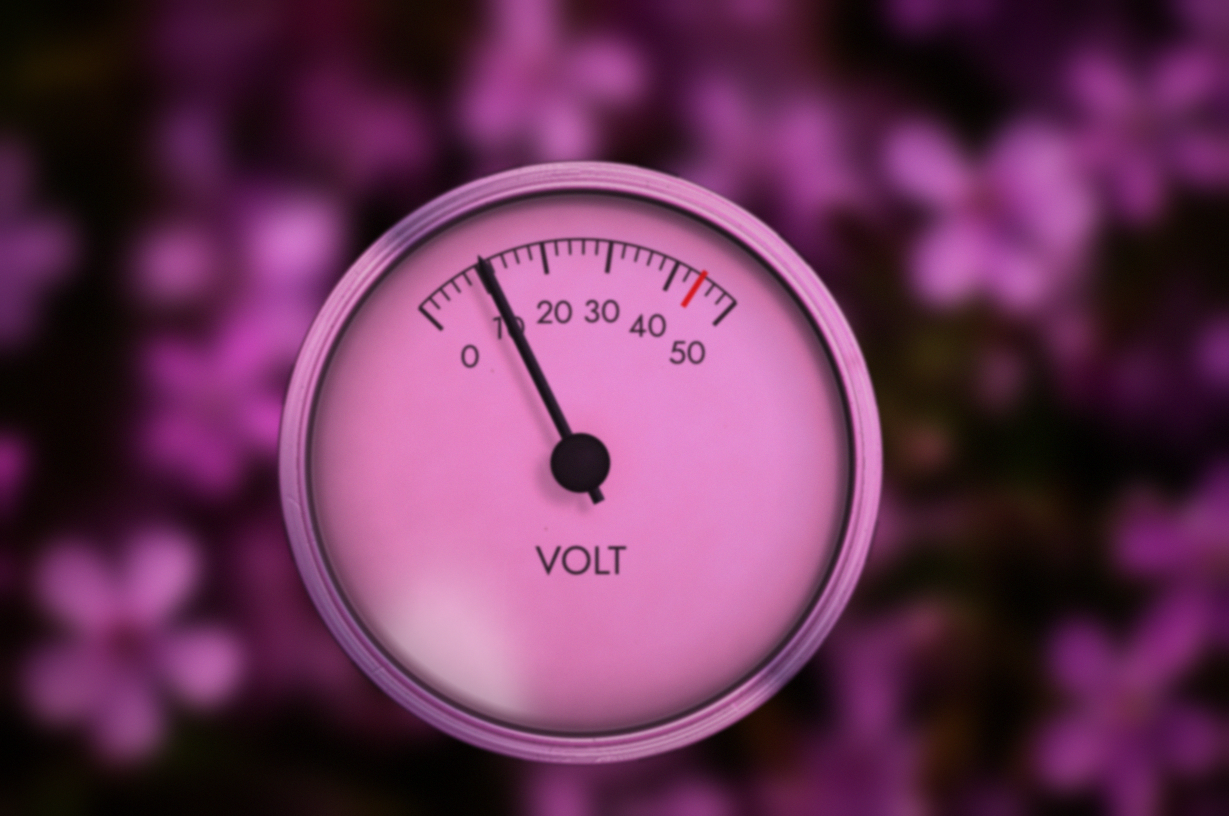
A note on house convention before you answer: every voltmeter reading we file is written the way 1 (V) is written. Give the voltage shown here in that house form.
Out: 11 (V)
